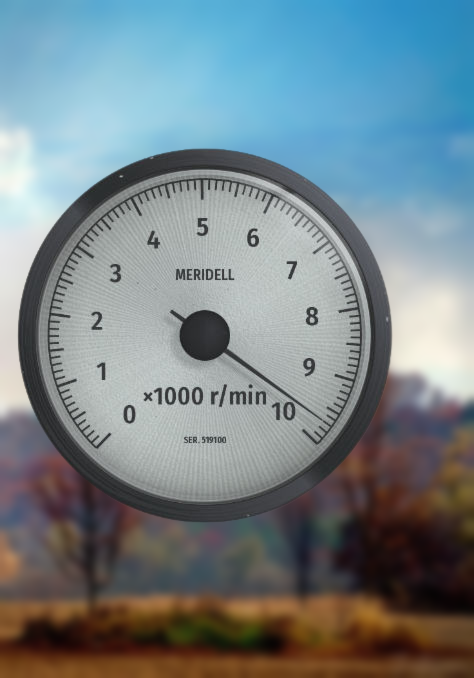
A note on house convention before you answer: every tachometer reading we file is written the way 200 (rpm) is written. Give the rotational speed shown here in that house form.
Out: 9700 (rpm)
